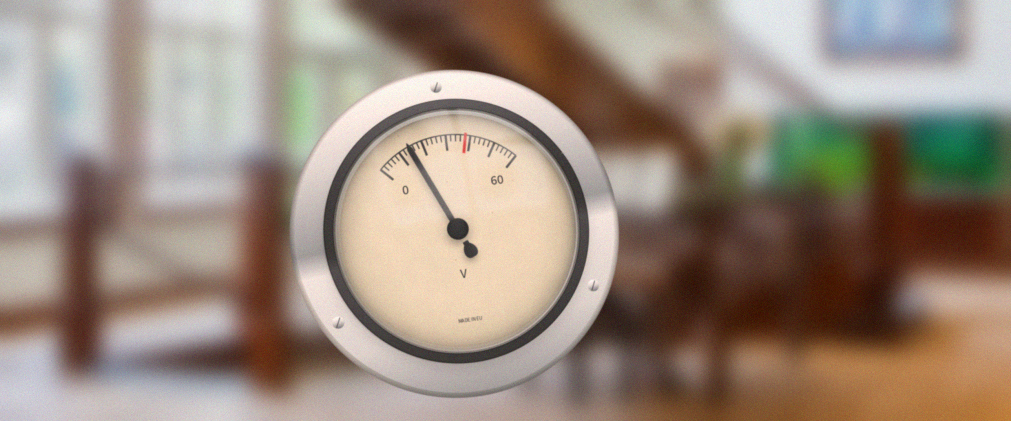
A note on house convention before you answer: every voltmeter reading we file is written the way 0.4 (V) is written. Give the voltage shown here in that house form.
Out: 14 (V)
